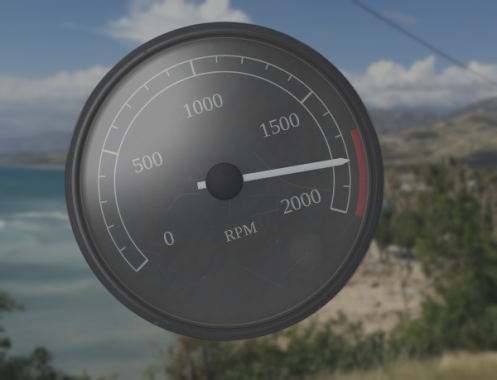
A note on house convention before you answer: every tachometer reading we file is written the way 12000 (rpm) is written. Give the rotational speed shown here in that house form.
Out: 1800 (rpm)
